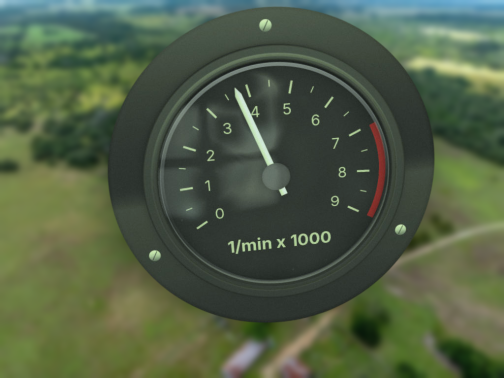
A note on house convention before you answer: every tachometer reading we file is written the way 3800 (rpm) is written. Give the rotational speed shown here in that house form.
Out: 3750 (rpm)
